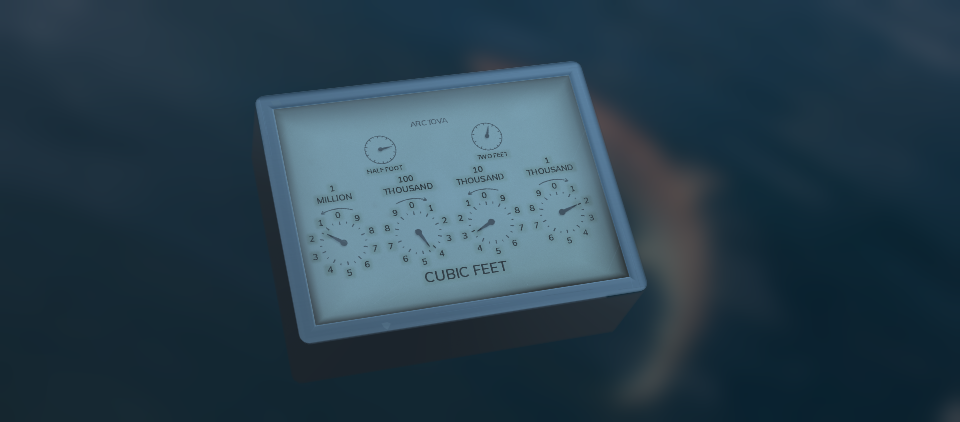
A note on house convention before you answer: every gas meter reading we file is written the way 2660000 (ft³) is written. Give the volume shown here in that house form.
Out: 143200 (ft³)
